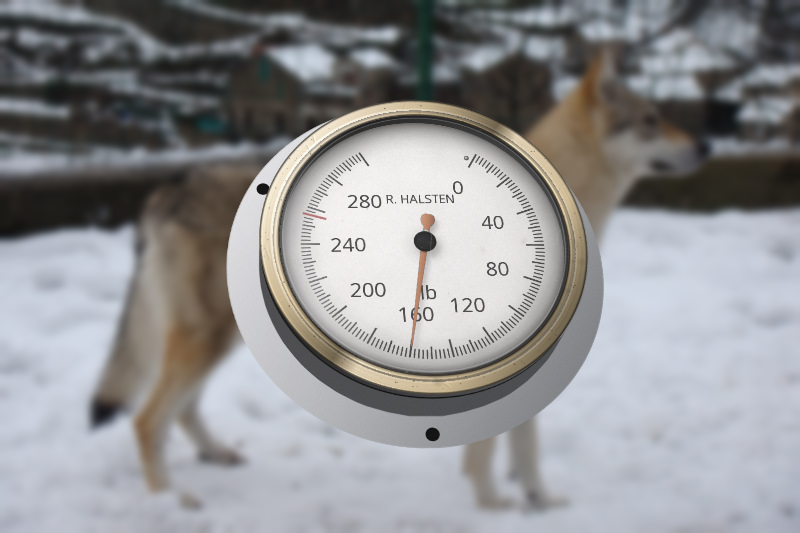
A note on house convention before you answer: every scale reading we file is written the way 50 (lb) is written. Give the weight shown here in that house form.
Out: 160 (lb)
